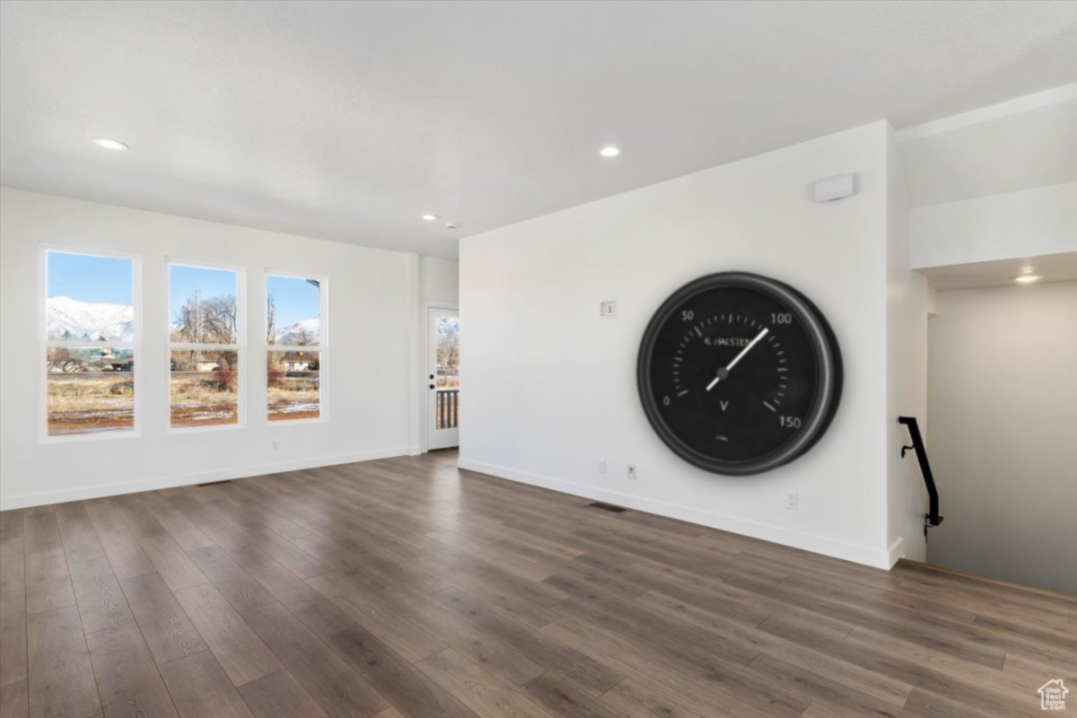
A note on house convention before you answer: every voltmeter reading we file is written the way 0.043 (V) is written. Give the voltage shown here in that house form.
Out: 100 (V)
